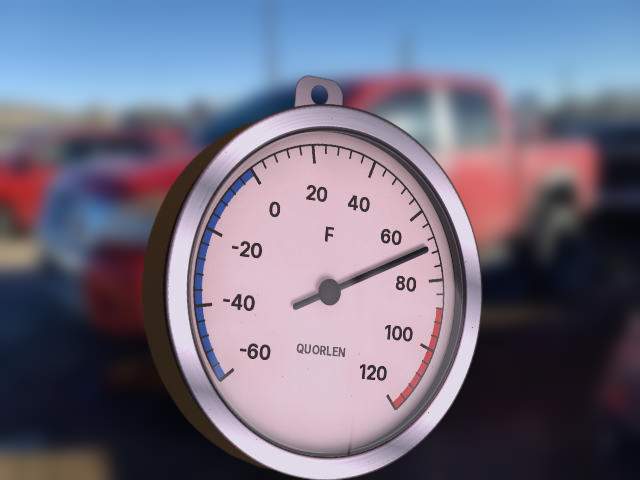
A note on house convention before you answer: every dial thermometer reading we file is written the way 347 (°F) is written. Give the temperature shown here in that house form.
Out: 70 (°F)
